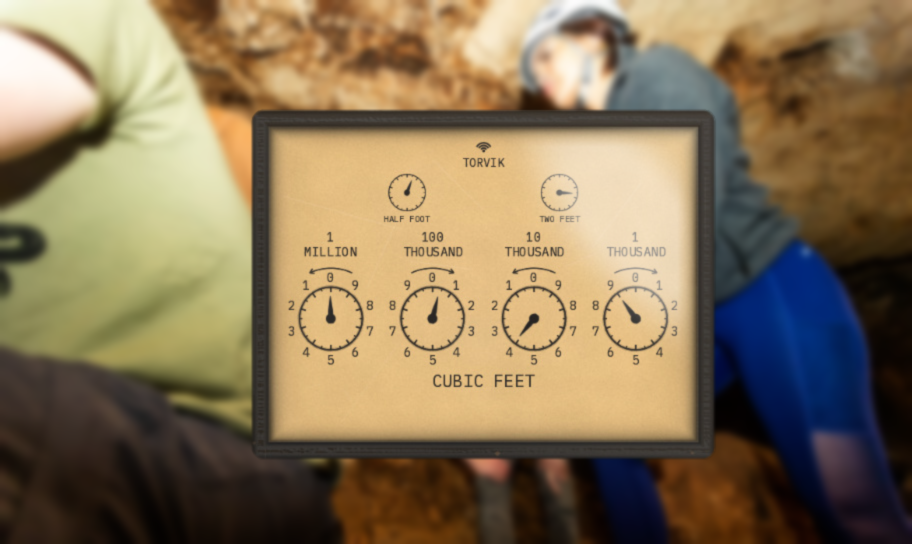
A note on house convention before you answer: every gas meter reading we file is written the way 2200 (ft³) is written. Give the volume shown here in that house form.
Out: 3900 (ft³)
